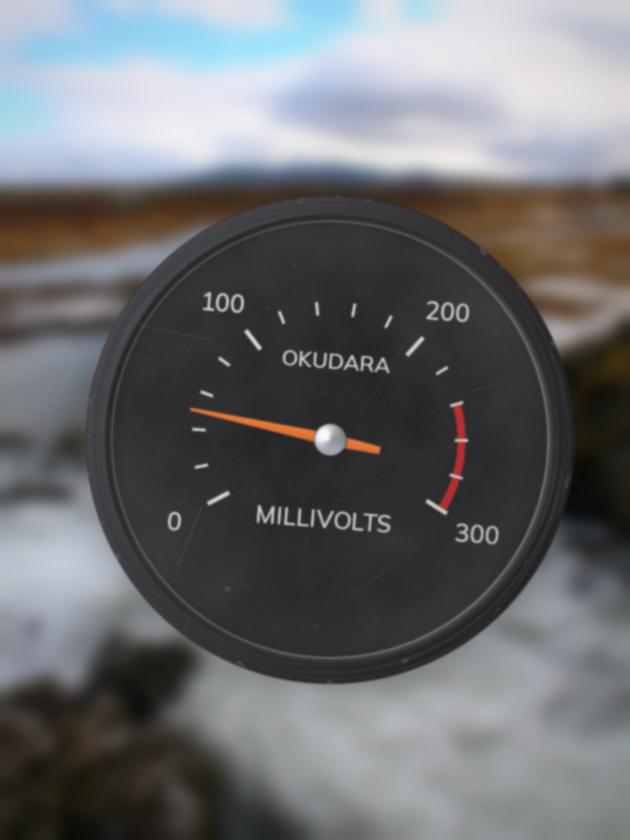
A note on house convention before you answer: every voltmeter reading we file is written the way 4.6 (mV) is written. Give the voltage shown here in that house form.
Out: 50 (mV)
